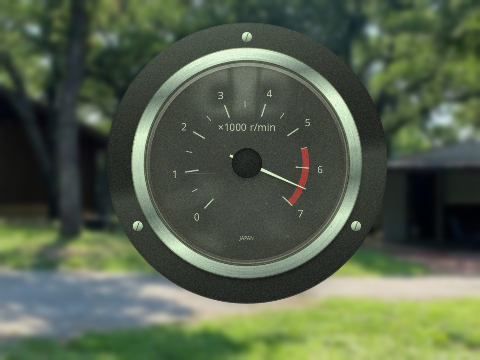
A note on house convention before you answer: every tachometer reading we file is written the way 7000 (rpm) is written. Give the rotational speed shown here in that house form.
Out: 6500 (rpm)
